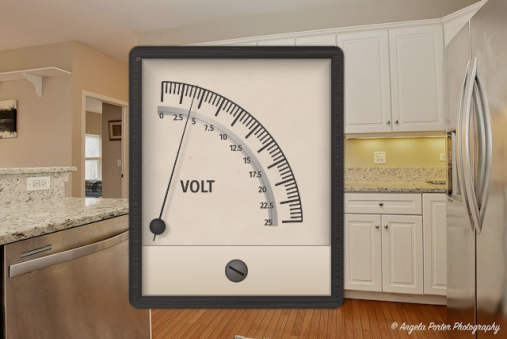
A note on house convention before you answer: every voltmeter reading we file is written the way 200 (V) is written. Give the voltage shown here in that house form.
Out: 4 (V)
